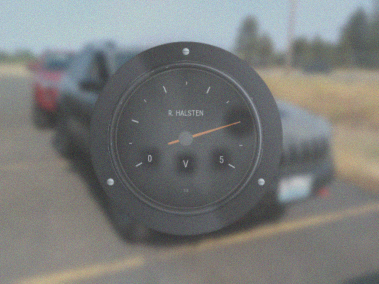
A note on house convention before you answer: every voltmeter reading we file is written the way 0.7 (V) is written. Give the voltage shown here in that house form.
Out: 4 (V)
